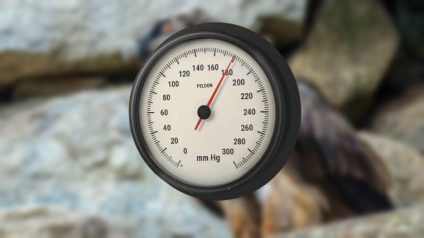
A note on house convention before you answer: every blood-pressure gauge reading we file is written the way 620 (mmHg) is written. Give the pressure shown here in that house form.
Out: 180 (mmHg)
